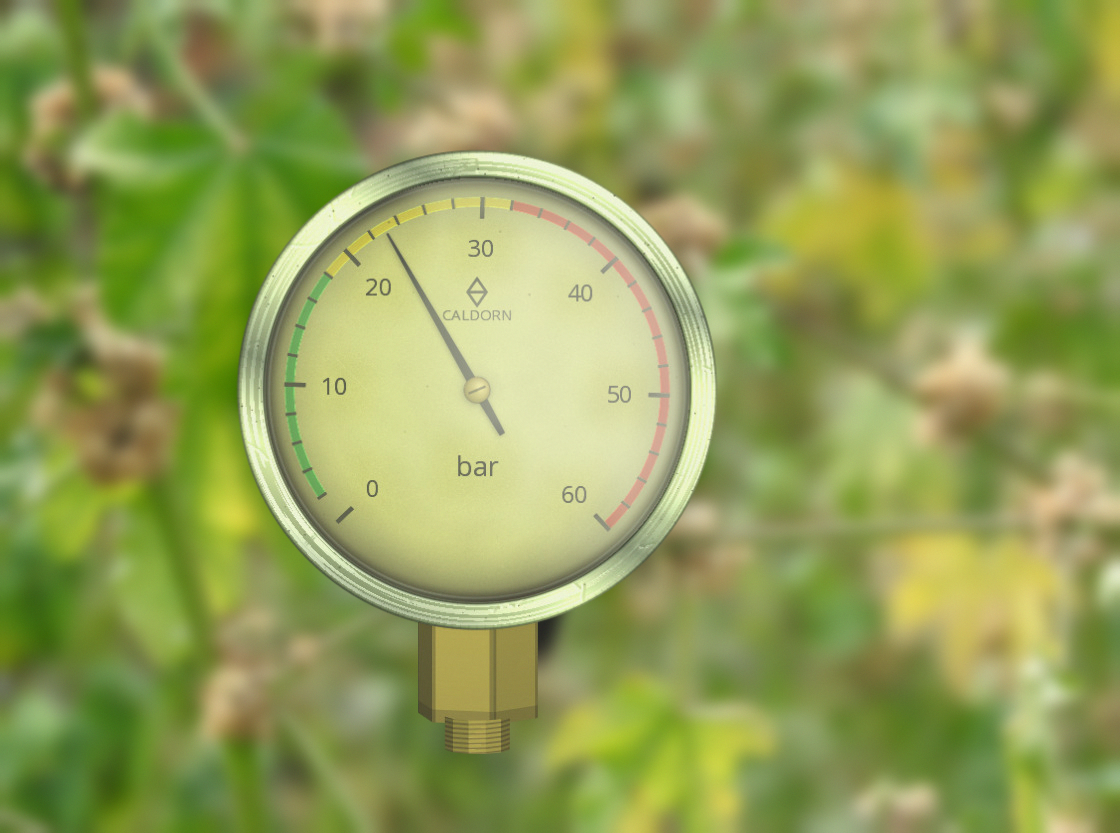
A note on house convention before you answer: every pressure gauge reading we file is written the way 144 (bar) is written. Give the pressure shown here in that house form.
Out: 23 (bar)
